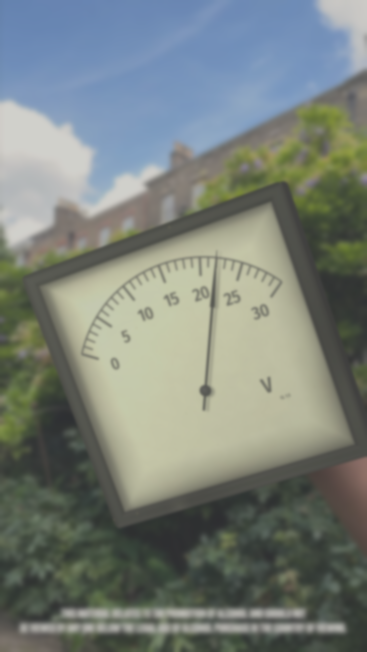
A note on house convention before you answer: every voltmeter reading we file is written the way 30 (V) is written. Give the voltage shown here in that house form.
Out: 22 (V)
